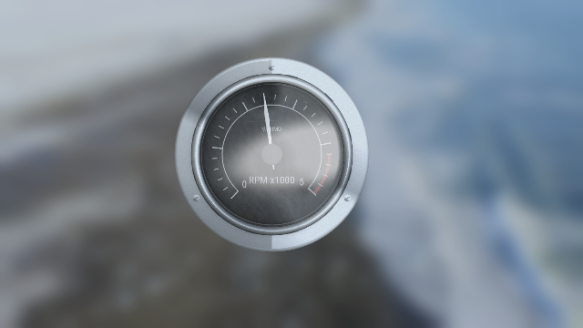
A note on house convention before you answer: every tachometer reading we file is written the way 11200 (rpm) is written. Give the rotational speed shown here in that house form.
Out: 2400 (rpm)
